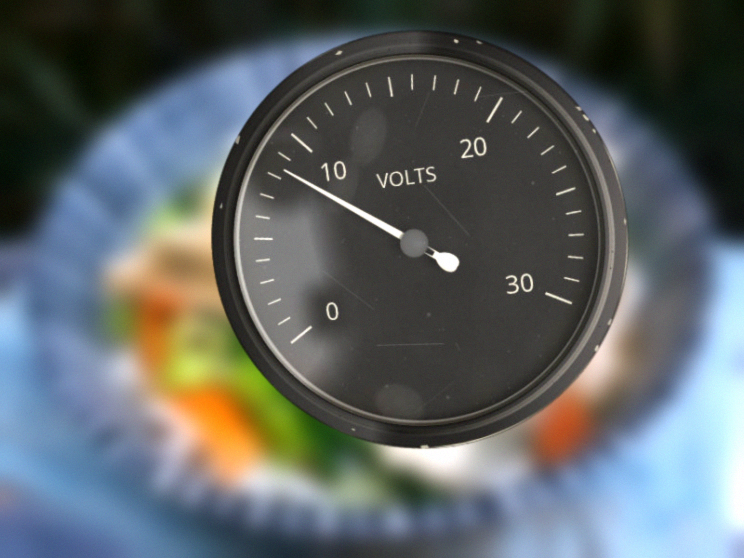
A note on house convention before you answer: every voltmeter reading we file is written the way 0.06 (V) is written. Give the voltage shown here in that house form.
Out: 8.5 (V)
